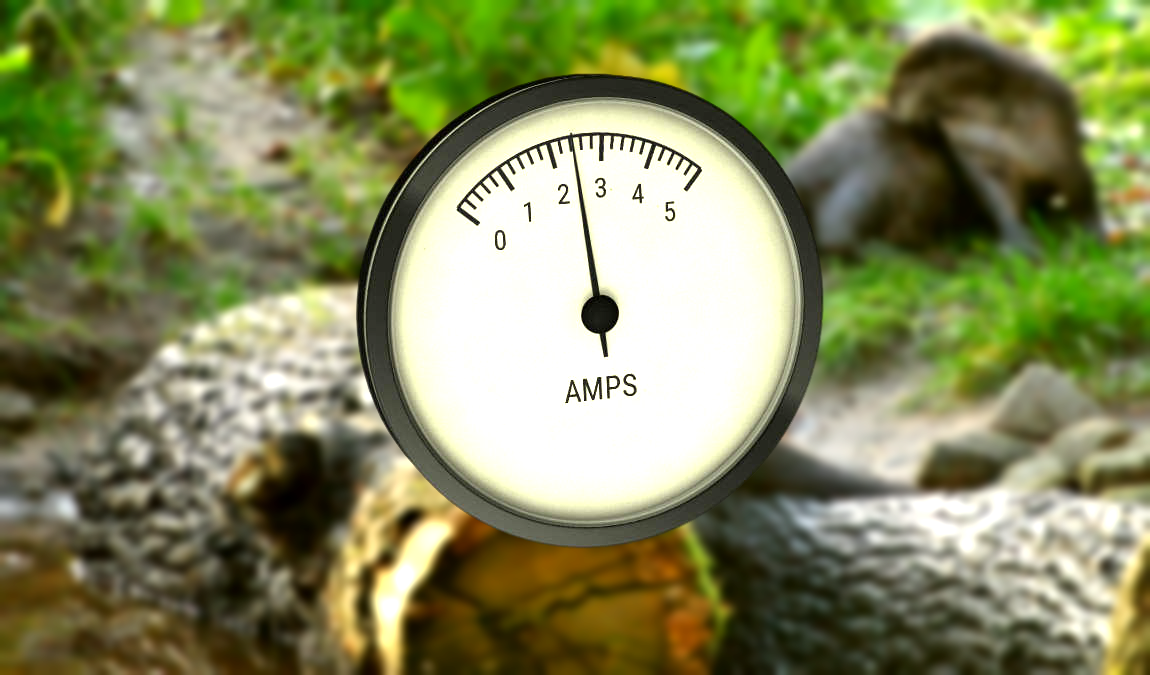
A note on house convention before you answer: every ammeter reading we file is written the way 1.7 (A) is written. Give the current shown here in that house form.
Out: 2.4 (A)
